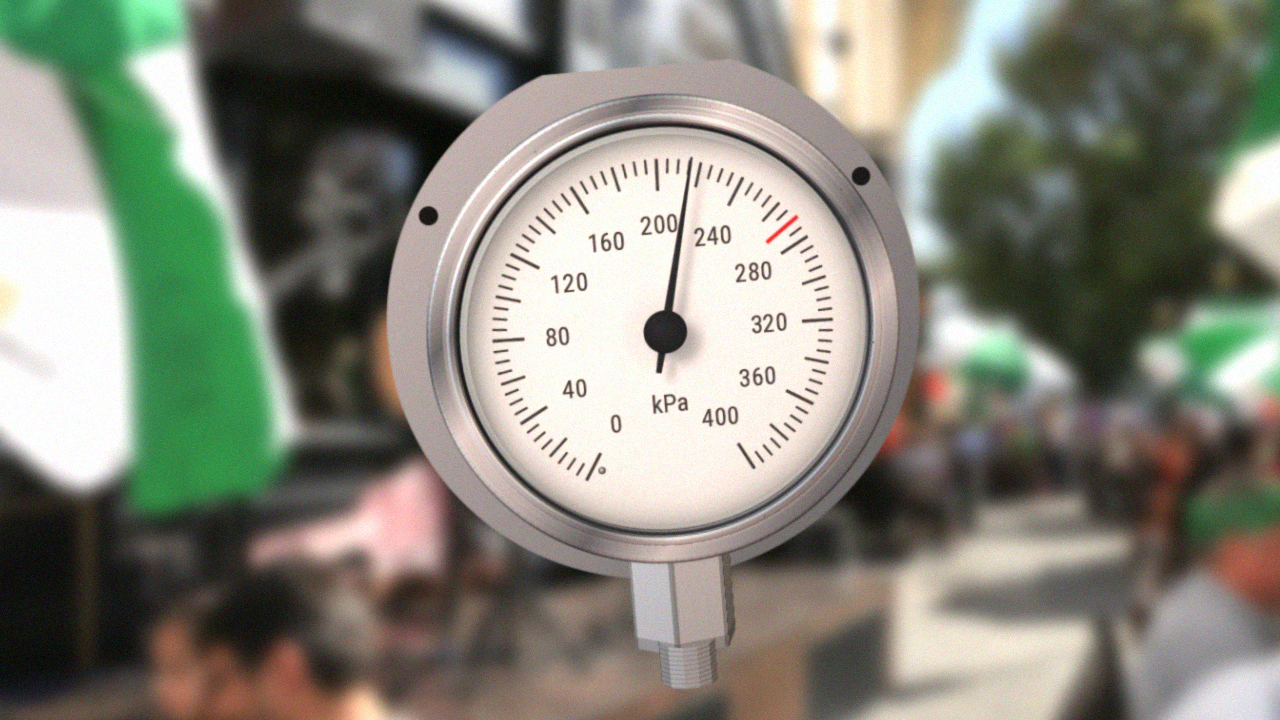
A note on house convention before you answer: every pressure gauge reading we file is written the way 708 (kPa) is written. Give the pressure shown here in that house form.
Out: 215 (kPa)
